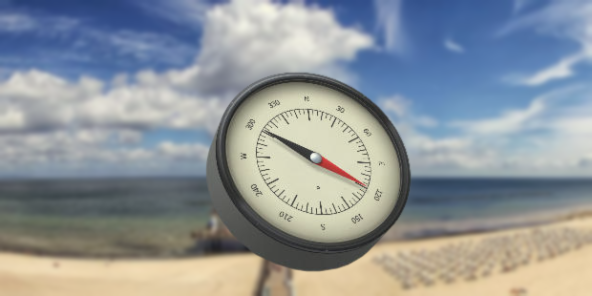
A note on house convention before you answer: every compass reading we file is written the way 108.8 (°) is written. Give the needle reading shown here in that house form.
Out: 120 (°)
